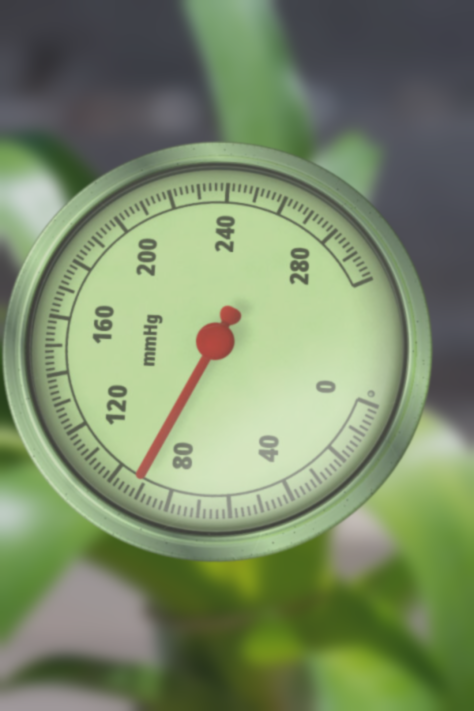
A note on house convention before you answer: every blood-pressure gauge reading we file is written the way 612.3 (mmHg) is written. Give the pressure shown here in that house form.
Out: 92 (mmHg)
